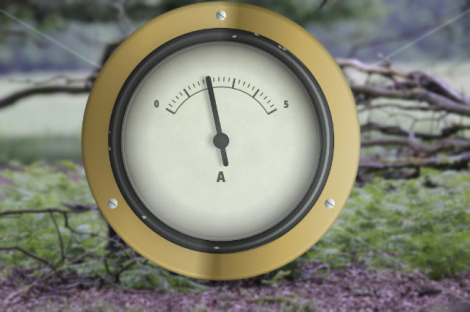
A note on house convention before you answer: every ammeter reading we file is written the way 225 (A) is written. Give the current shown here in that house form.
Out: 2 (A)
